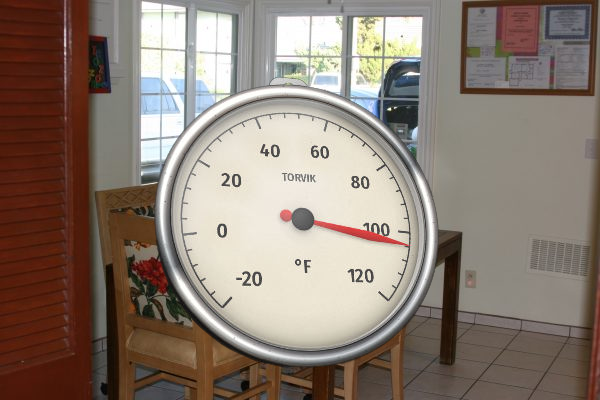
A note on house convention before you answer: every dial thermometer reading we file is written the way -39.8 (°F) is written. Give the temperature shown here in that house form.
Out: 104 (°F)
